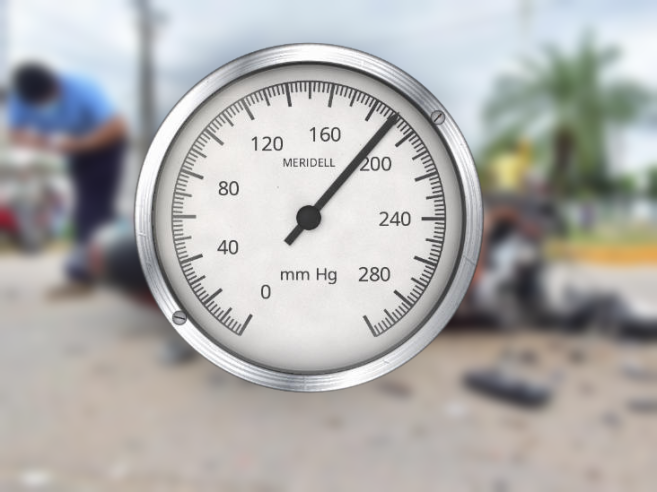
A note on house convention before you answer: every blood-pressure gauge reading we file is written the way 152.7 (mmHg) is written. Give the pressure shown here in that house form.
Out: 190 (mmHg)
